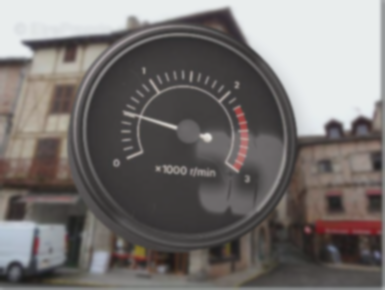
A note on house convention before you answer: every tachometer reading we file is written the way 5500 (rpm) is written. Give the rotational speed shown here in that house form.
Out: 500 (rpm)
